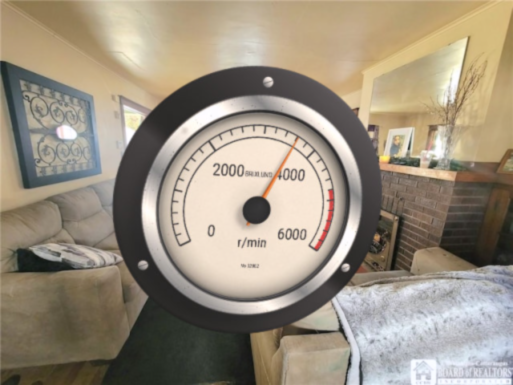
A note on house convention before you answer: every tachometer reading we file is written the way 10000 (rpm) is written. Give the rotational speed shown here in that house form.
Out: 3600 (rpm)
